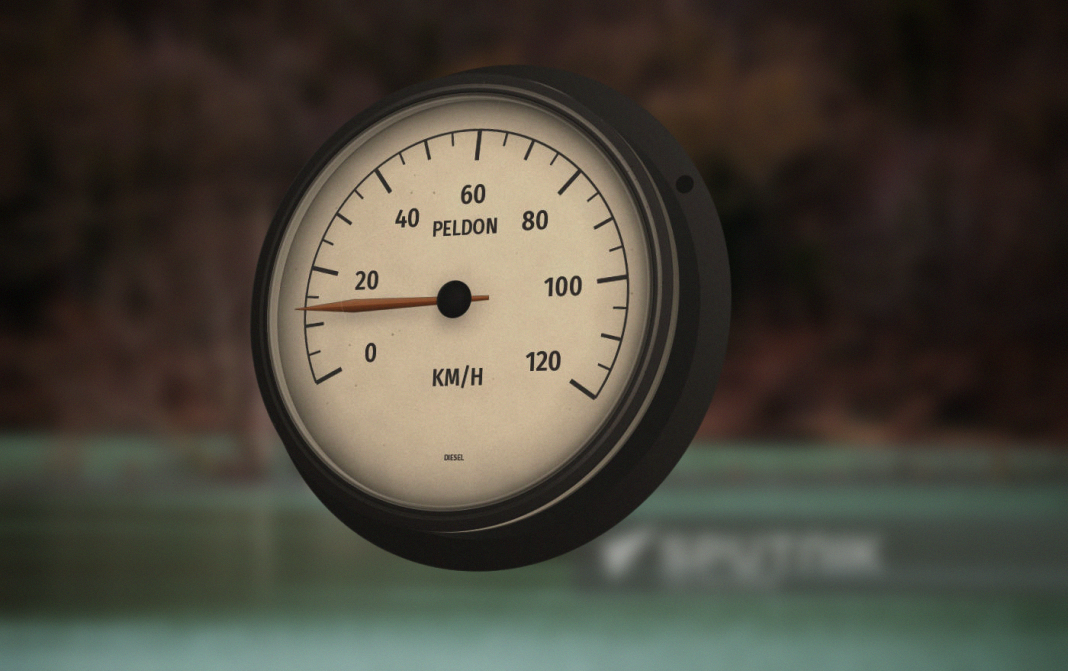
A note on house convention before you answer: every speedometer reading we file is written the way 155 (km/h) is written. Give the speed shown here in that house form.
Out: 12.5 (km/h)
